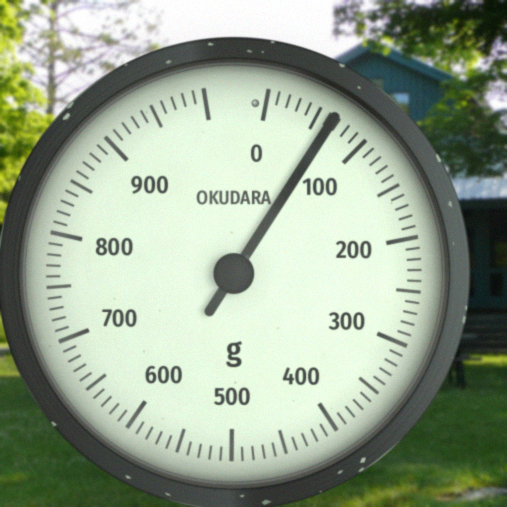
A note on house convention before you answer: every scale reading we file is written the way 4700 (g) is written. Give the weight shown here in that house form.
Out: 65 (g)
